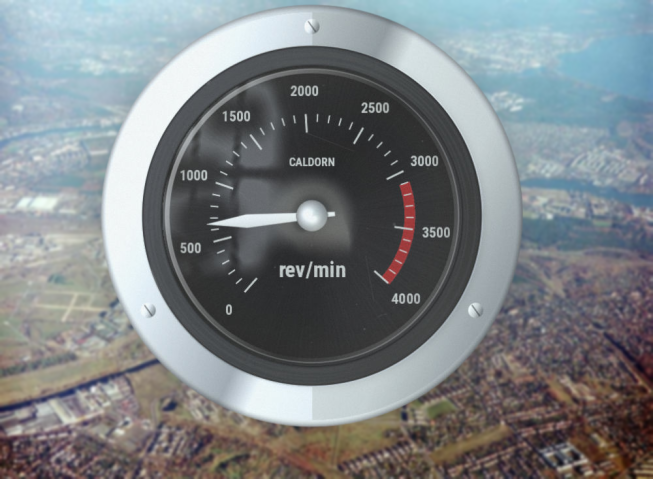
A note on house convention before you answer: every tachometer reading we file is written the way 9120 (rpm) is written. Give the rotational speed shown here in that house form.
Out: 650 (rpm)
